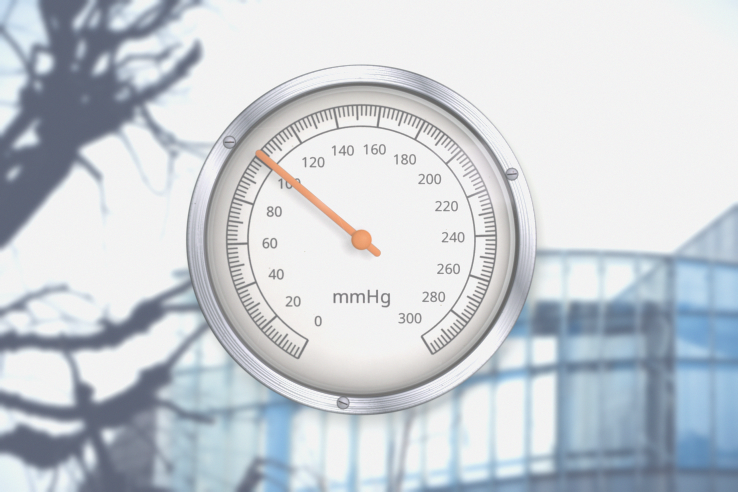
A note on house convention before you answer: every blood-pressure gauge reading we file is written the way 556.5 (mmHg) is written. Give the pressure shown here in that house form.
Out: 102 (mmHg)
